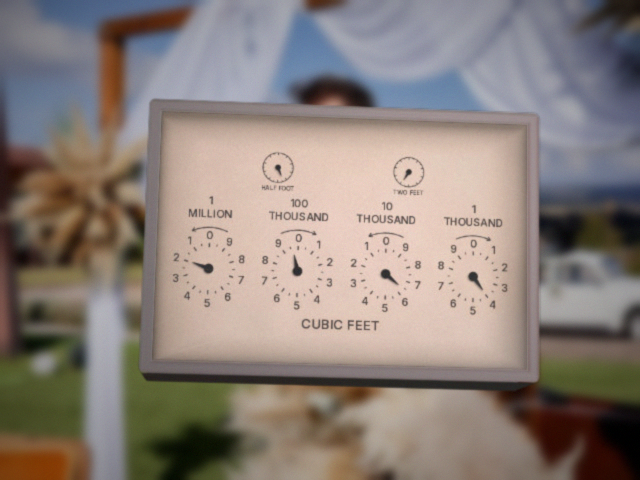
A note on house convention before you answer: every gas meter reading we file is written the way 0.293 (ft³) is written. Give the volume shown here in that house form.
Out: 196400 (ft³)
